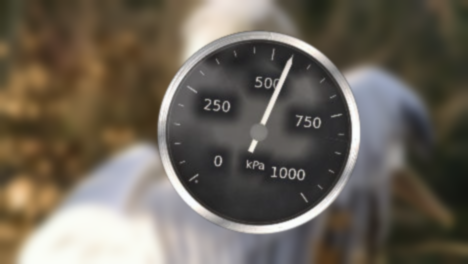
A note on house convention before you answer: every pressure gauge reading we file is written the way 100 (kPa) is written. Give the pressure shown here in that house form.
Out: 550 (kPa)
